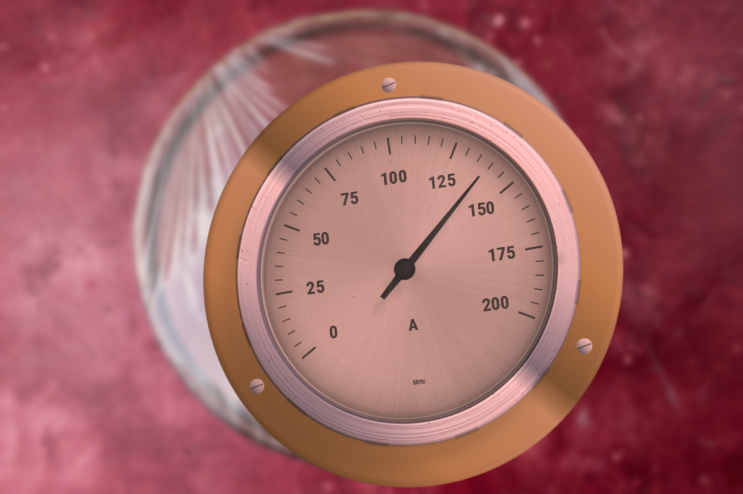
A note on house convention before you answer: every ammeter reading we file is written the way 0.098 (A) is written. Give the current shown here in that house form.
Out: 140 (A)
